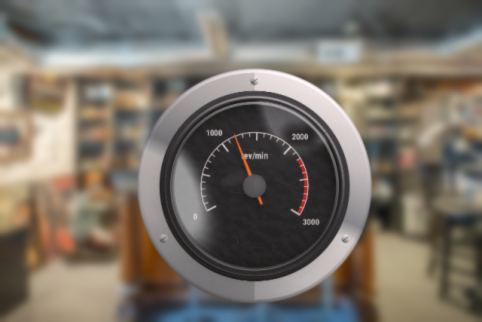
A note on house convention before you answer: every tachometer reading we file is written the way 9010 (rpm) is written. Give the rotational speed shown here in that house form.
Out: 1200 (rpm)
